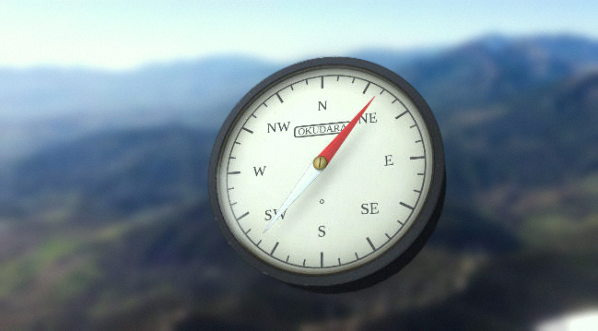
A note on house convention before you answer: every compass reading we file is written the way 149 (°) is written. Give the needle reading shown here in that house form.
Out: 40 (°)
